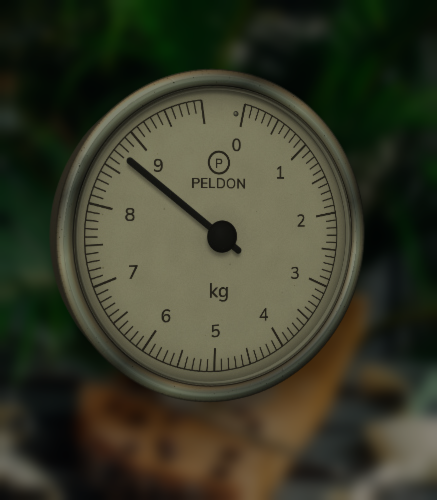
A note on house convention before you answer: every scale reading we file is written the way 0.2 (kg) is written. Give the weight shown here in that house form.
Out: 8.7 (kg)
